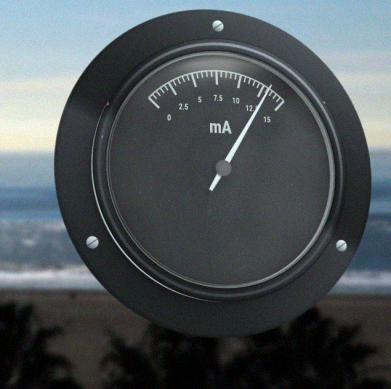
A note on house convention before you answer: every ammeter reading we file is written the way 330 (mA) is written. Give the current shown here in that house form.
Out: 13 (mA)
